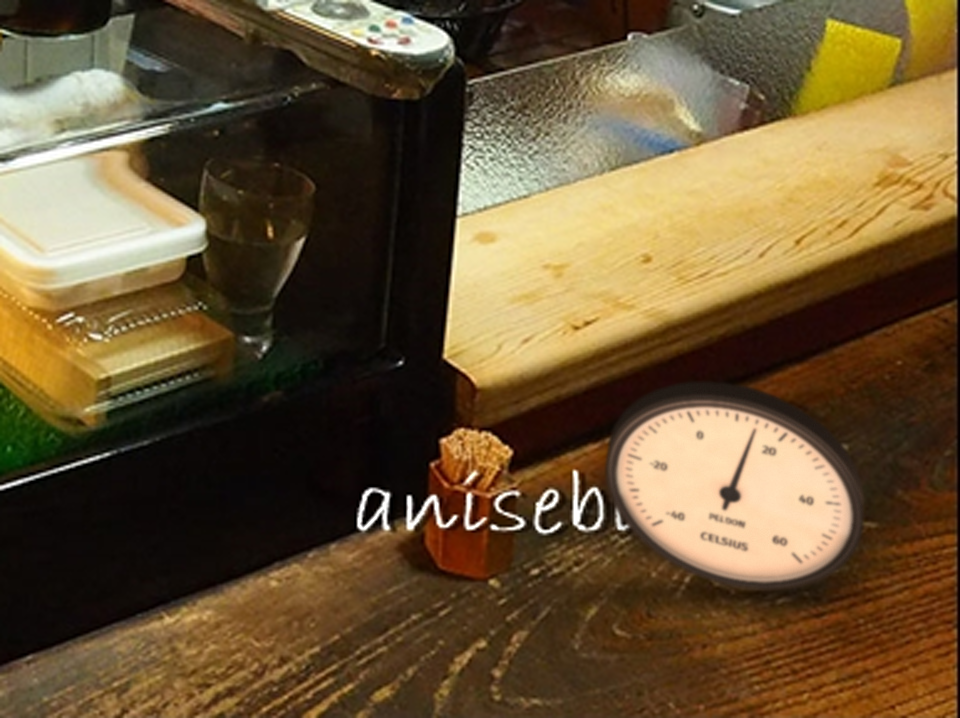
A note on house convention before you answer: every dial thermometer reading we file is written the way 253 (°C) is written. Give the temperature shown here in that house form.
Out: 14 (°C)
